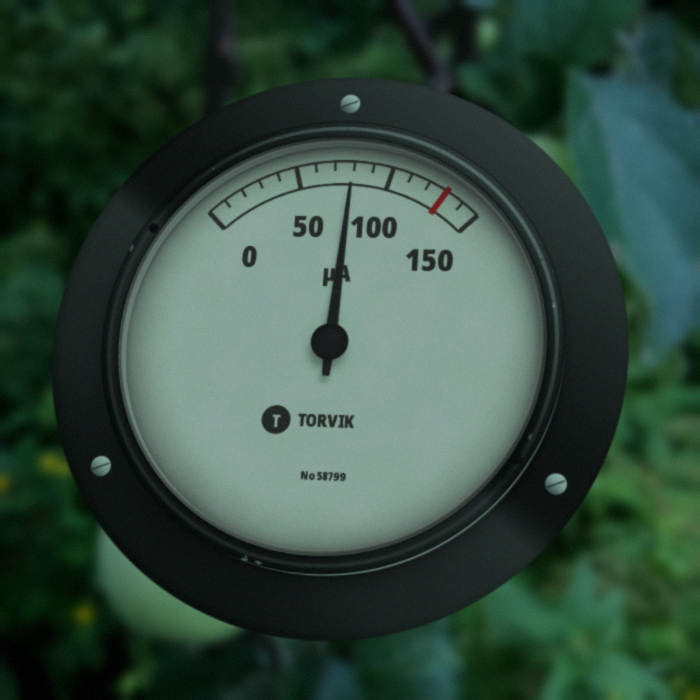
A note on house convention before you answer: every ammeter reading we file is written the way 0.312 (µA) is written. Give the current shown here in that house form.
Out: 80 (µA)
